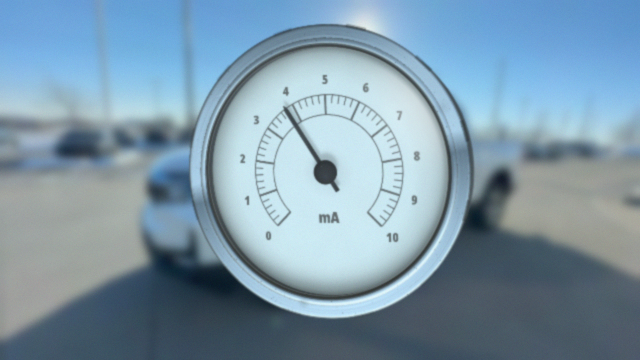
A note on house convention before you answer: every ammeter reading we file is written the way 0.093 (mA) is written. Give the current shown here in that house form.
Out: 3.8 (mA)
